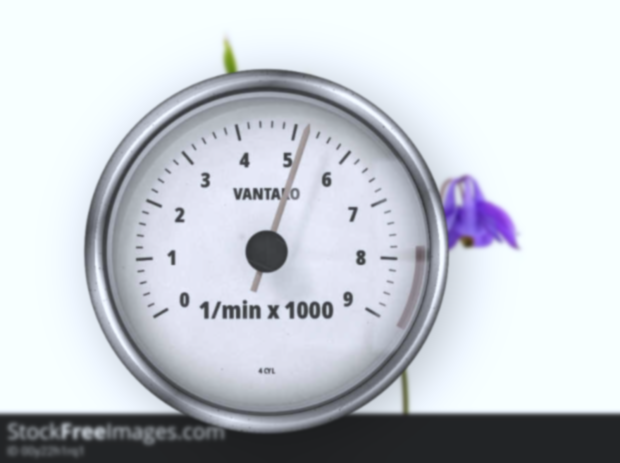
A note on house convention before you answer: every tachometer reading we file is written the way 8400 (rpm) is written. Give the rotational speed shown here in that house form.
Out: 5200 (rpm)
